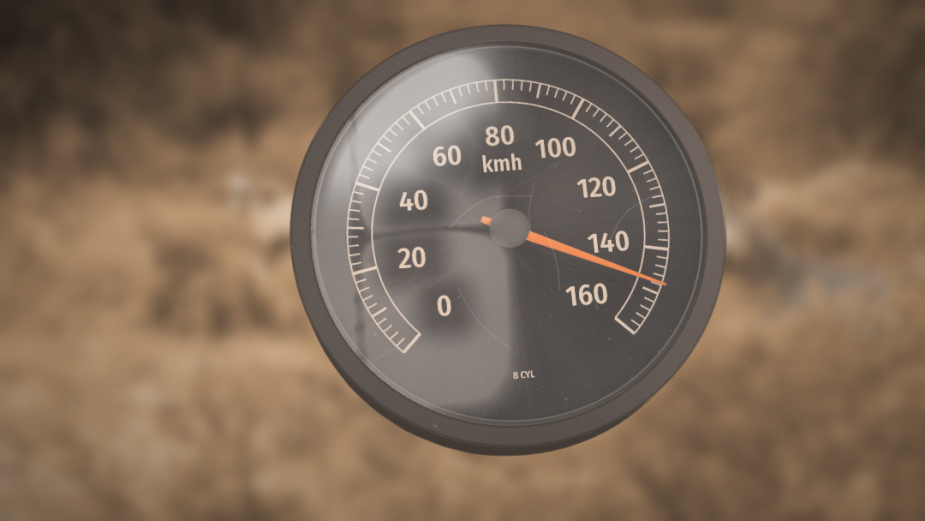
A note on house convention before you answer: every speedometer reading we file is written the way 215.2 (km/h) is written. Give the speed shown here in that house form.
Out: 148 (km/h)
